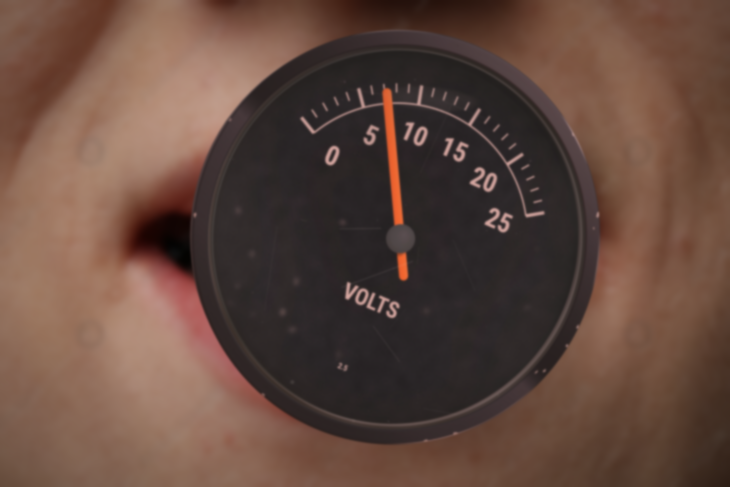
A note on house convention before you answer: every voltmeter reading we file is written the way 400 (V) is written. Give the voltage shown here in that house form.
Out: 7 (V)
